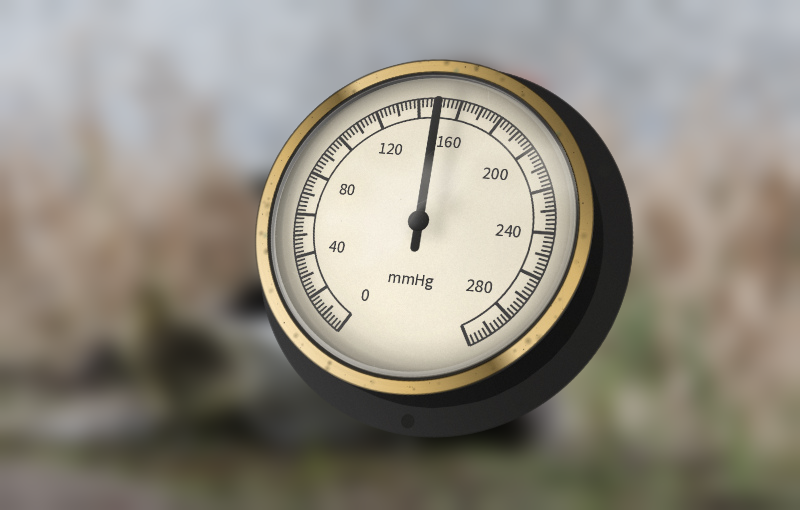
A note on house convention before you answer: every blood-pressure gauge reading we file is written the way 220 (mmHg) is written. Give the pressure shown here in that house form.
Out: 150 (mmHg)
